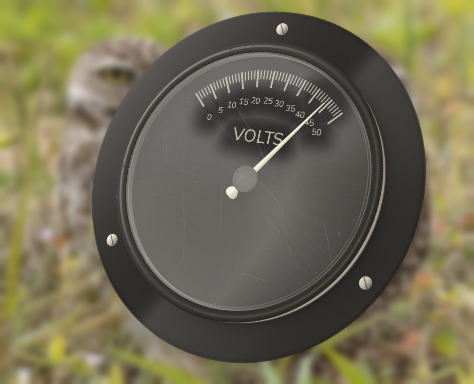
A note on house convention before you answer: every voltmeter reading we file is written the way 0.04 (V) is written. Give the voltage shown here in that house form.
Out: 45 (V)
